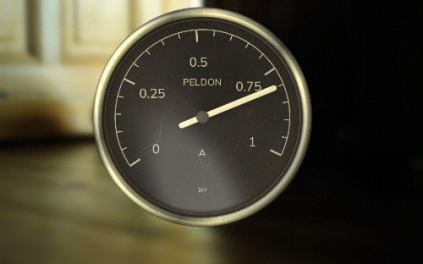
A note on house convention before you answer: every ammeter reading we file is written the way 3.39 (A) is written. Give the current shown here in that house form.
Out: 0.8 (A)
